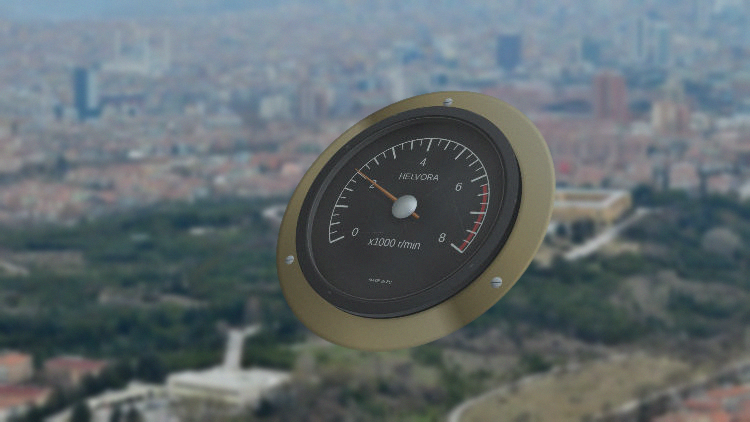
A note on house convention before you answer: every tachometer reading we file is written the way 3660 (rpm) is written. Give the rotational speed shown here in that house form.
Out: 2000 (rpm)
